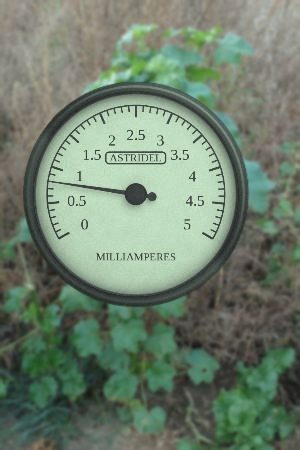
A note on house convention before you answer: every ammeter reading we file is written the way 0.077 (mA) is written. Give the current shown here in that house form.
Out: 0.8 (mA)
